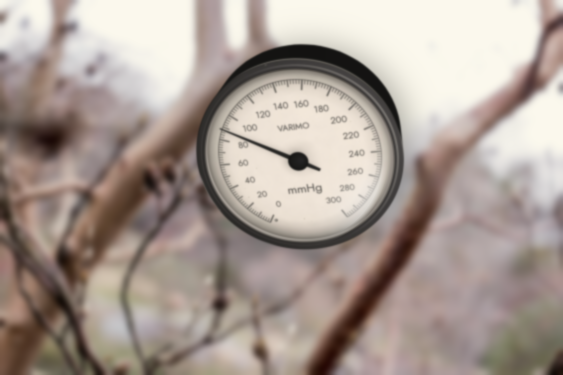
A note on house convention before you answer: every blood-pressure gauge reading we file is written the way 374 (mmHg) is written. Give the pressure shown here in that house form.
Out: 90 (mmHg)
